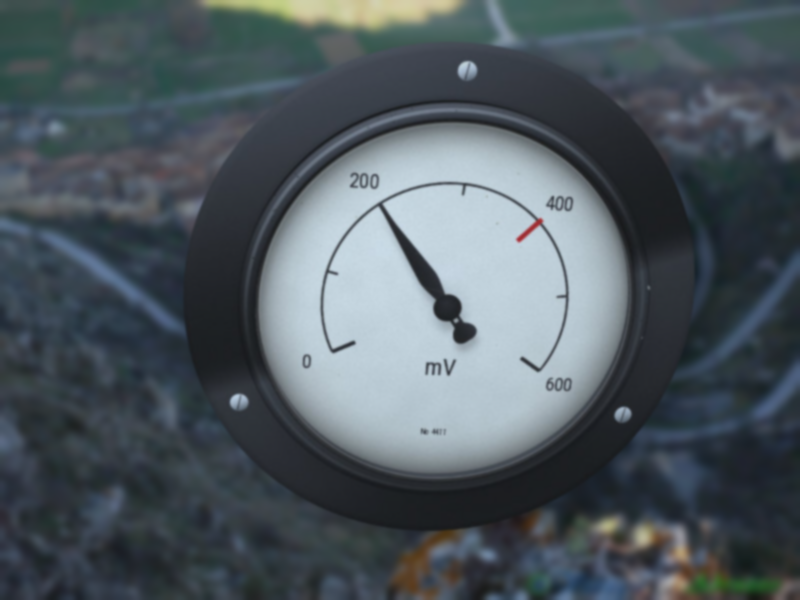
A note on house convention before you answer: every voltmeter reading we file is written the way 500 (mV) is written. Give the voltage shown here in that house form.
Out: 200 (mV)
